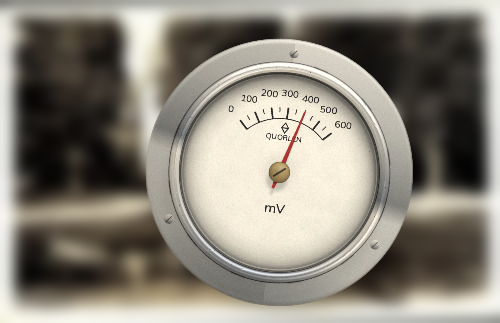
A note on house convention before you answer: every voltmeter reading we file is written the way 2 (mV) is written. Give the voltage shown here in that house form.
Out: 400 (mV)
